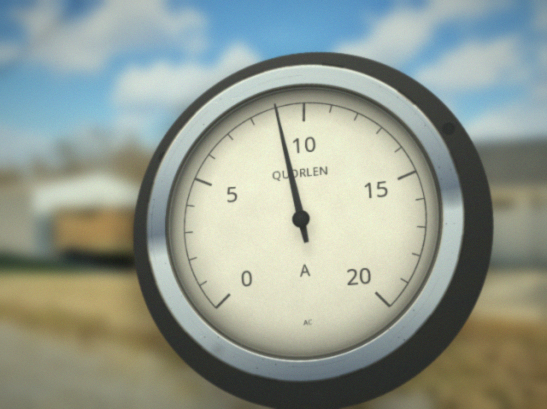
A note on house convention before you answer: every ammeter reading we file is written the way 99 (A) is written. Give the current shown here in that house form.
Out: 9 (A)
